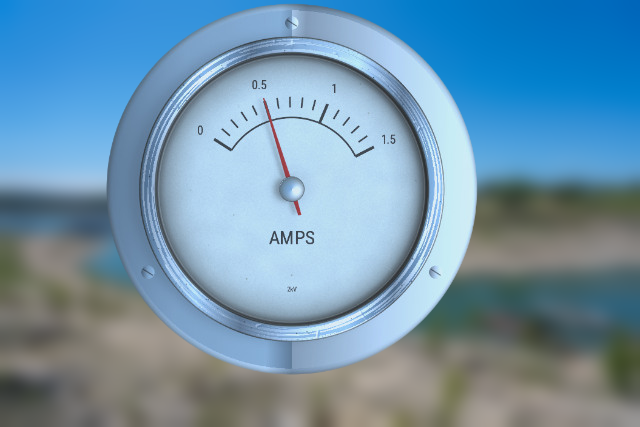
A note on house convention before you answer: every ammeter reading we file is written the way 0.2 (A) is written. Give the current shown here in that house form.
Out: 0.5 (A)
